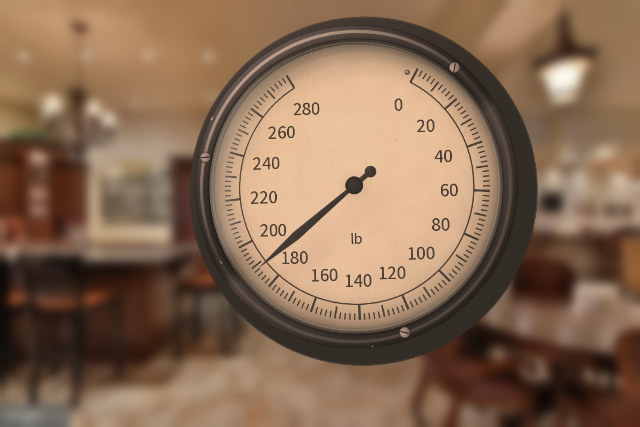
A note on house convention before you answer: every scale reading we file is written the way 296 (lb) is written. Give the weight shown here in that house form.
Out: 188 (lb)
